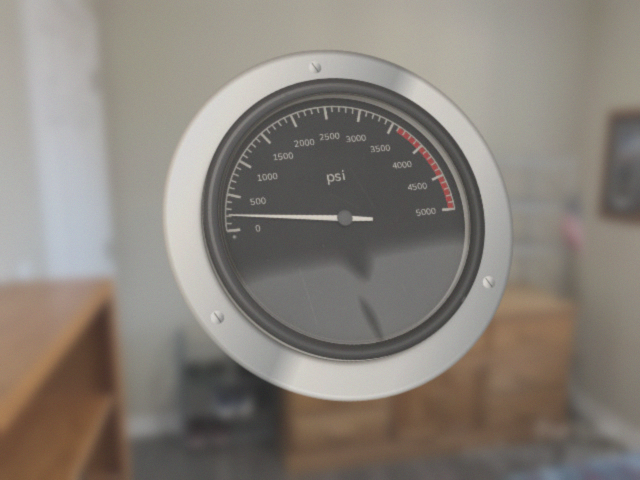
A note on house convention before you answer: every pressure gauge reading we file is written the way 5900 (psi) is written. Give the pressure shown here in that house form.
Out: 200 (psi)
